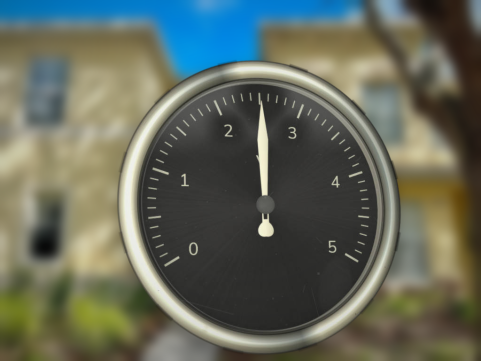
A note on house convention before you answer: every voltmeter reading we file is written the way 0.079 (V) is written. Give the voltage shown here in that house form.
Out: 2.5 (V)
